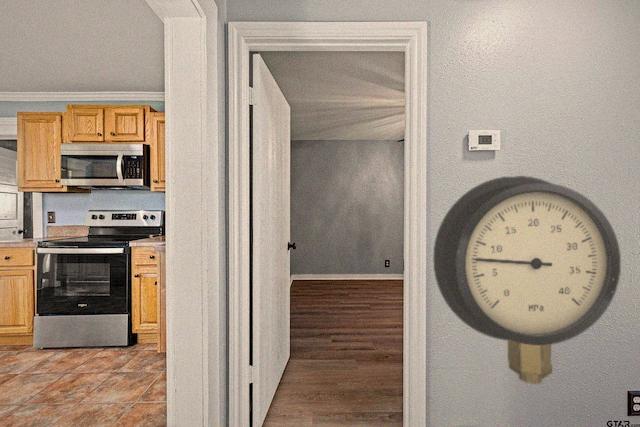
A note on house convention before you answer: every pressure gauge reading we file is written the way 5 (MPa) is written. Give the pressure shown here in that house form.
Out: 7.5 (MPa)
